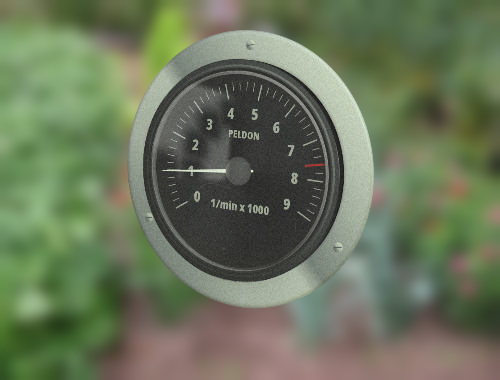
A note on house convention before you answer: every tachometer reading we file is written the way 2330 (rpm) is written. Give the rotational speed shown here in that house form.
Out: 1000 (rpm)
